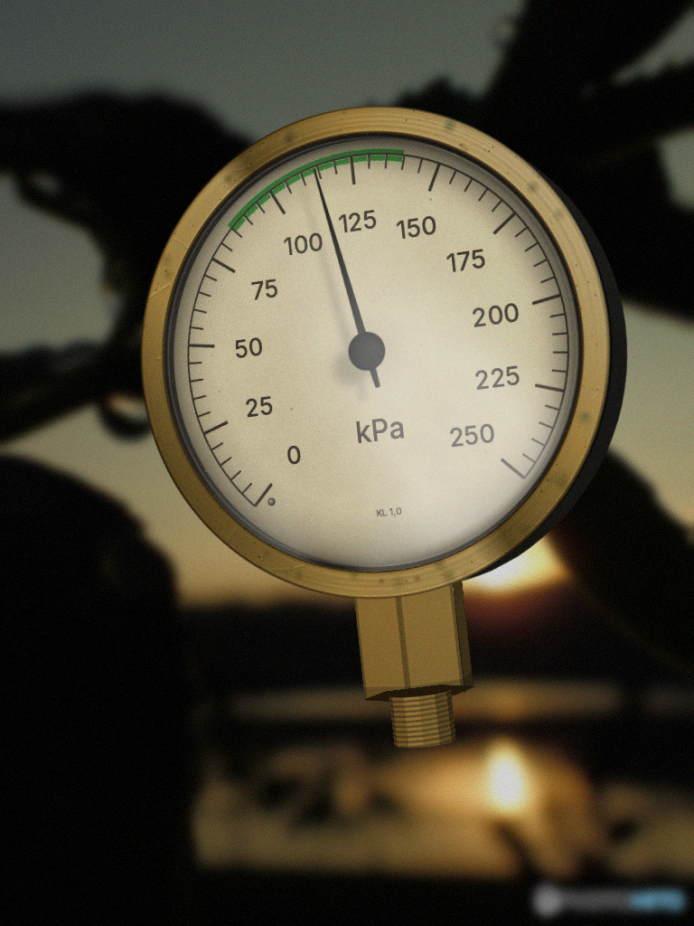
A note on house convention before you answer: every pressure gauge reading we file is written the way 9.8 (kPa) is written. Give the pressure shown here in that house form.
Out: 115 (kPa)
